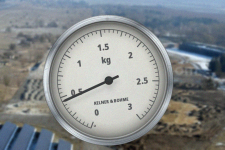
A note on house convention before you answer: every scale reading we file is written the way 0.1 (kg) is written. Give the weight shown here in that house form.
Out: 0.45 (kg)
